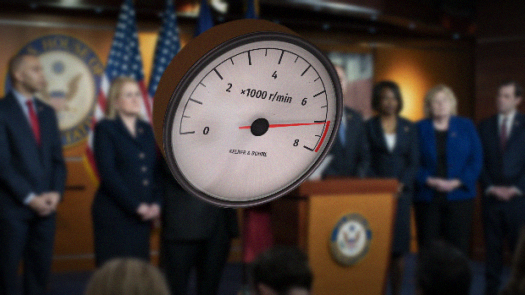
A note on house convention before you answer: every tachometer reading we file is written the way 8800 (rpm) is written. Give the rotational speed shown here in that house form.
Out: 7000 (rpm)
